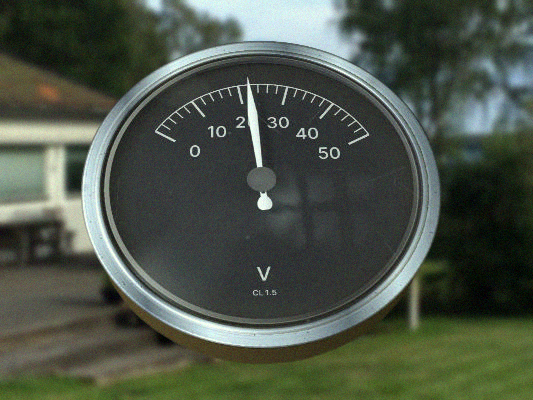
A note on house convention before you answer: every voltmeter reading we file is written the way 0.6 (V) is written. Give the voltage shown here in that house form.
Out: 22 (V)
